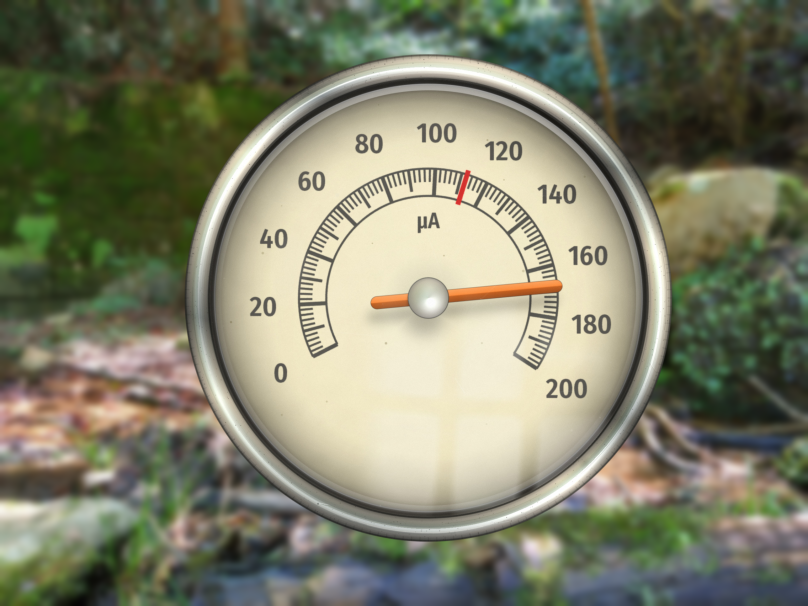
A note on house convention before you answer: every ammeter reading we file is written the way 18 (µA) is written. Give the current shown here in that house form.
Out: 168 (µA)
